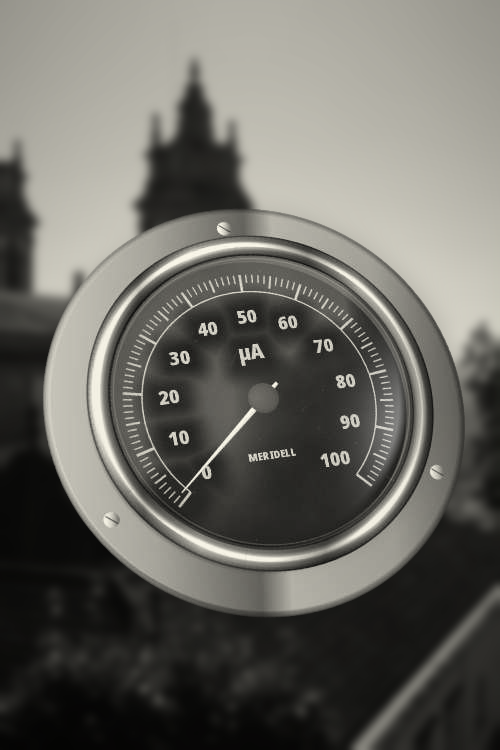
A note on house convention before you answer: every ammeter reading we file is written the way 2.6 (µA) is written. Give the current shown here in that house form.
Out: 1 (µA)
